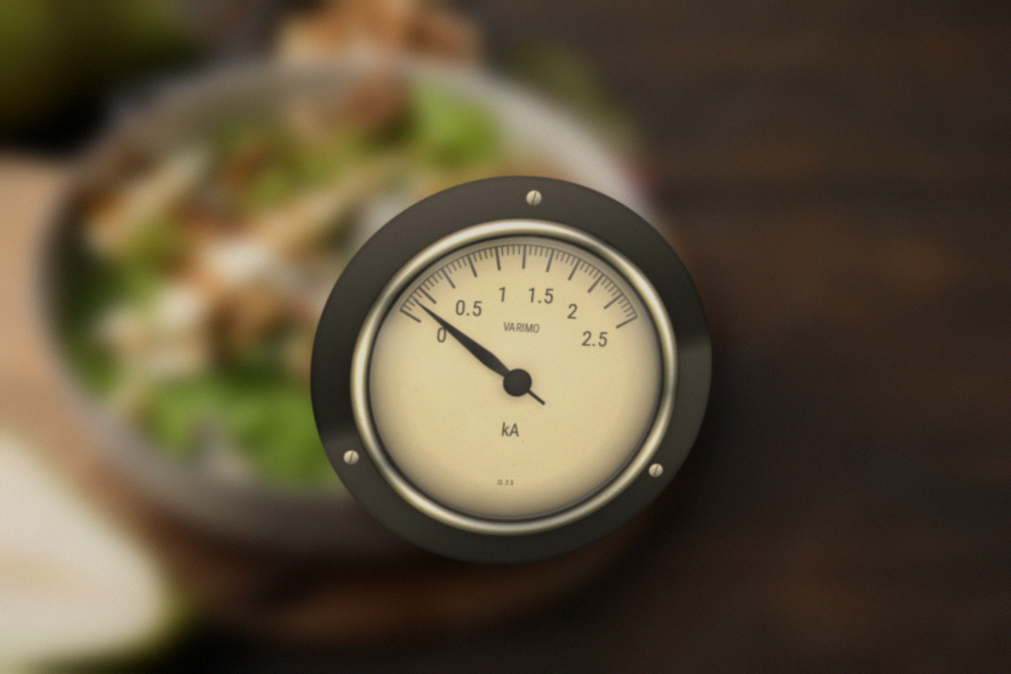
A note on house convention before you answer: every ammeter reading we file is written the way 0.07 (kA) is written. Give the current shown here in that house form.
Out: 0.15 (kA)
